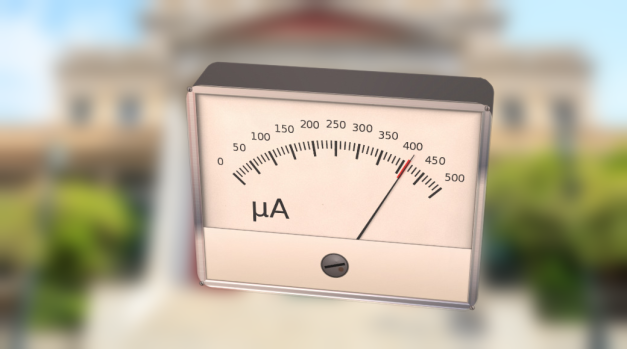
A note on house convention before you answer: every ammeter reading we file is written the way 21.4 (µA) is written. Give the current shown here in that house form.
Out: 410 (µA)
